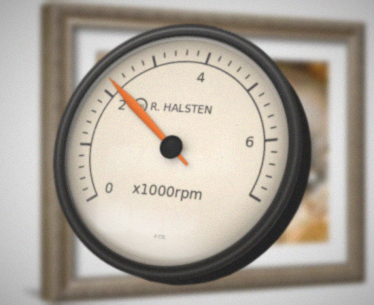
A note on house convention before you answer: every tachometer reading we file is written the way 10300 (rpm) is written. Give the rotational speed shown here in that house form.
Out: 2200 (rpm)
